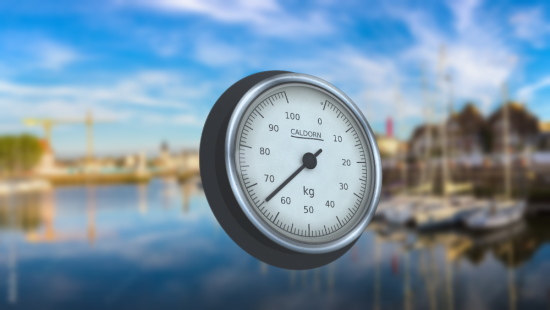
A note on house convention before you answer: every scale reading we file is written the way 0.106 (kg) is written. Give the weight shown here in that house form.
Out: 65 (kg)
